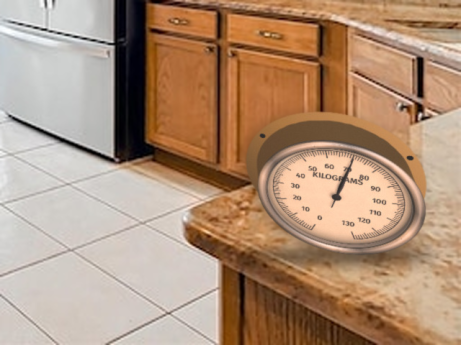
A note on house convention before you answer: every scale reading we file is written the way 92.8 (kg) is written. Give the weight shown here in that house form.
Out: 70 (kg)
